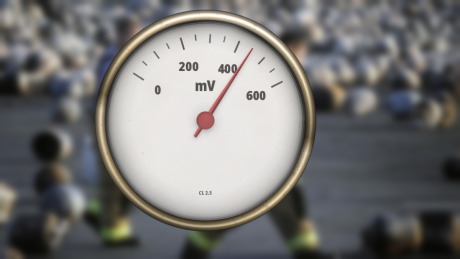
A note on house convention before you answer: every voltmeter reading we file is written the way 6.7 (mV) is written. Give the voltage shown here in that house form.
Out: 450 (mV)
